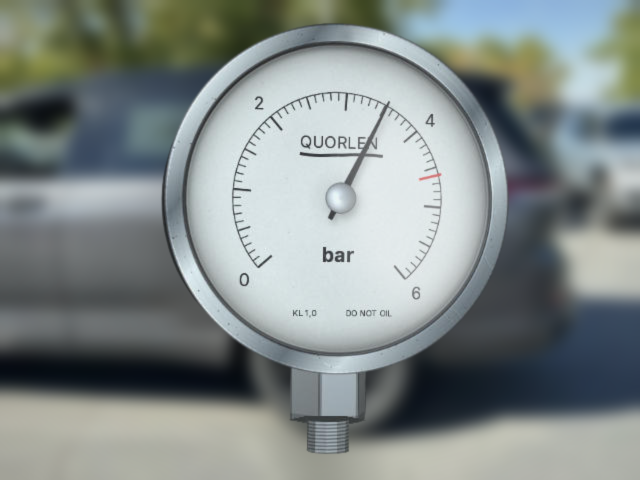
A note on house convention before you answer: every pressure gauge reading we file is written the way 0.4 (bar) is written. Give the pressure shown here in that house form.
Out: 3.5 (bar)
